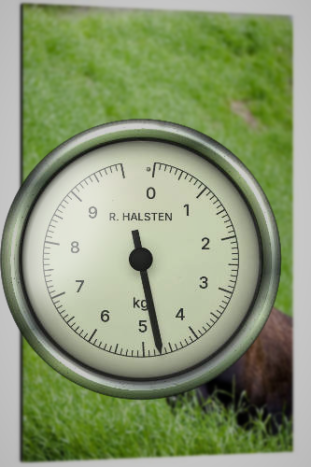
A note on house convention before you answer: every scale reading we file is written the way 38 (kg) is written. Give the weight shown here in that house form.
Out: 4.7 (kg)
